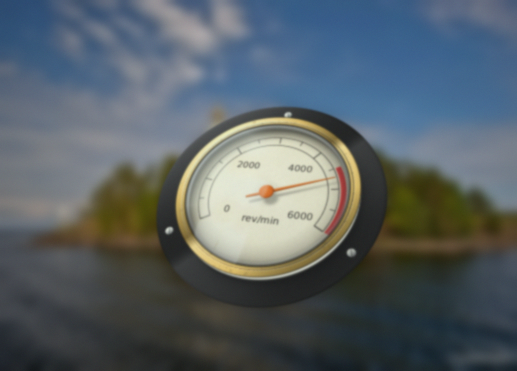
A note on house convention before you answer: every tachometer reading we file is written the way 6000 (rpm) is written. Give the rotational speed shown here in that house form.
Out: 4750 (rpm)
